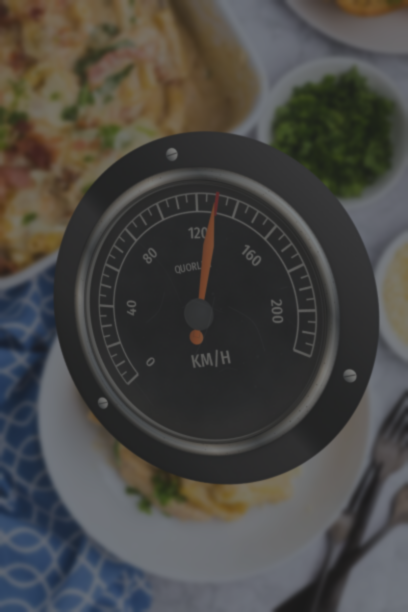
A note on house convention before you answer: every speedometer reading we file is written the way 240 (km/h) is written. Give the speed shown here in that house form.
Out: 130 (km/h)
